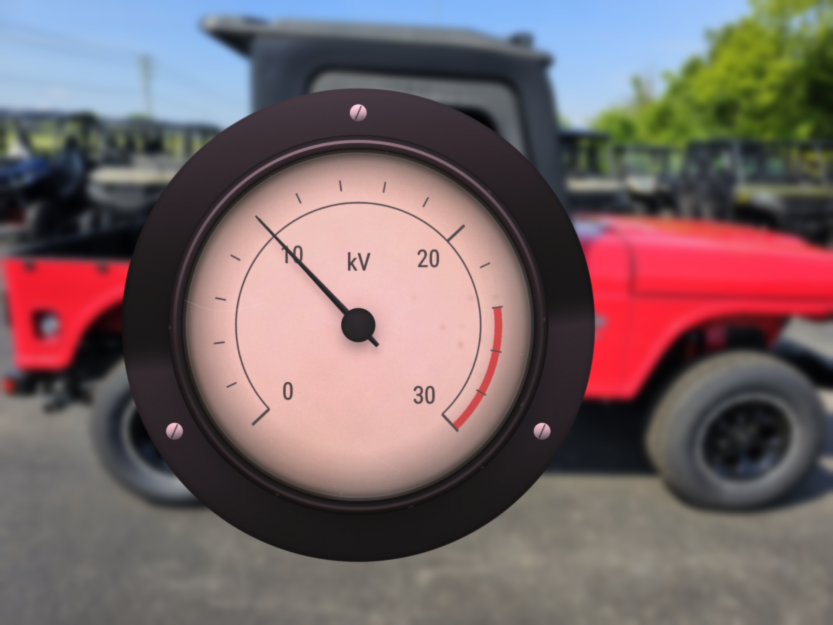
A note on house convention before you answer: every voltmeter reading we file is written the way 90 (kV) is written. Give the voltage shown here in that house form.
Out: 10 (kV)
